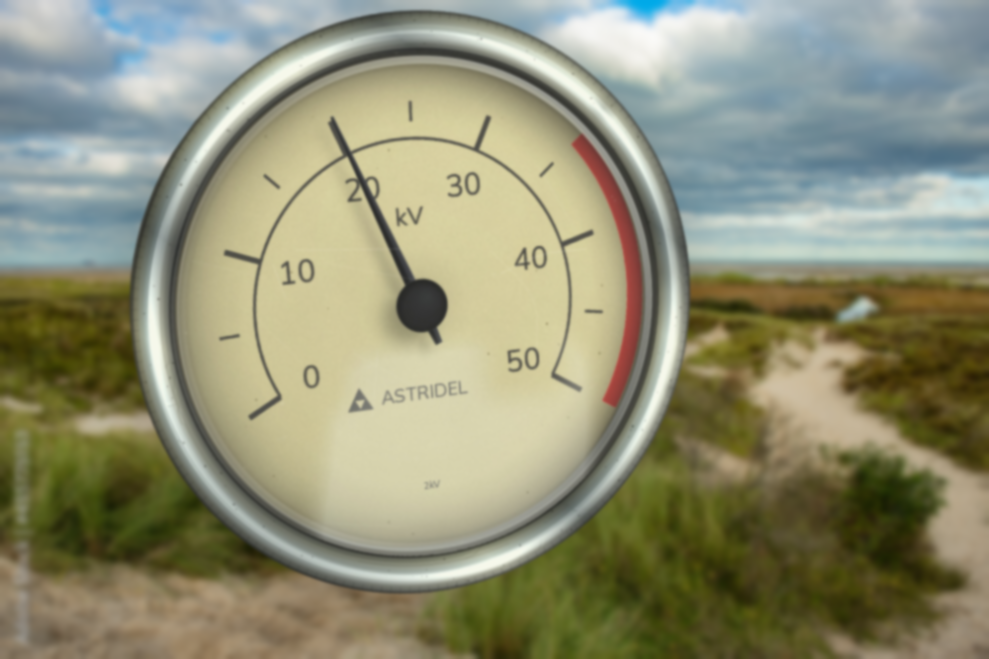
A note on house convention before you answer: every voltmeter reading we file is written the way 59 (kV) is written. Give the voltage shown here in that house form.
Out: 20 (kV)
